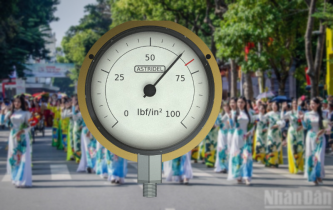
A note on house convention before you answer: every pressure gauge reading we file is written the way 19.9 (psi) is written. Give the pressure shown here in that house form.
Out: 65 (psi)
